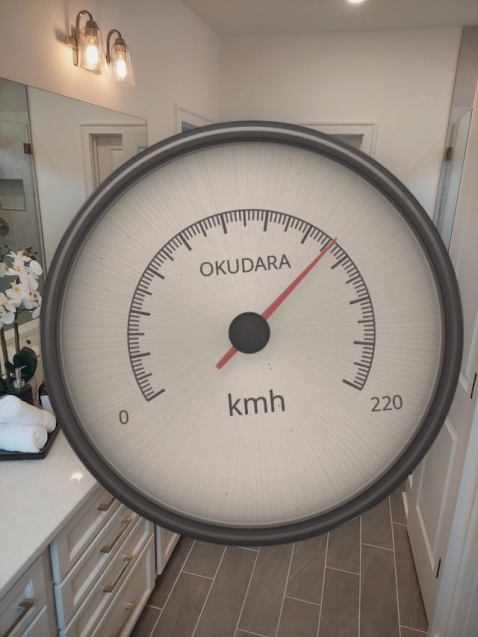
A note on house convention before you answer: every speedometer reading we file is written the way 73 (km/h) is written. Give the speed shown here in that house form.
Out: 152 (km/h)
